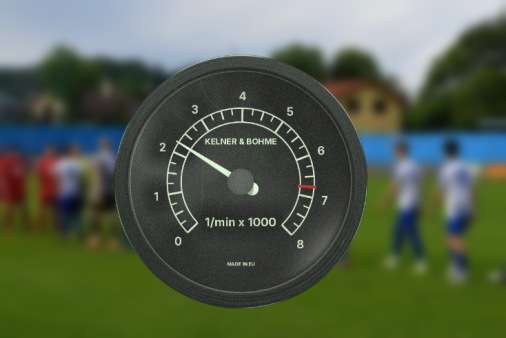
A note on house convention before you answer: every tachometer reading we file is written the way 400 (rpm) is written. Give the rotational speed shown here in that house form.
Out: 2250 (rpm)
